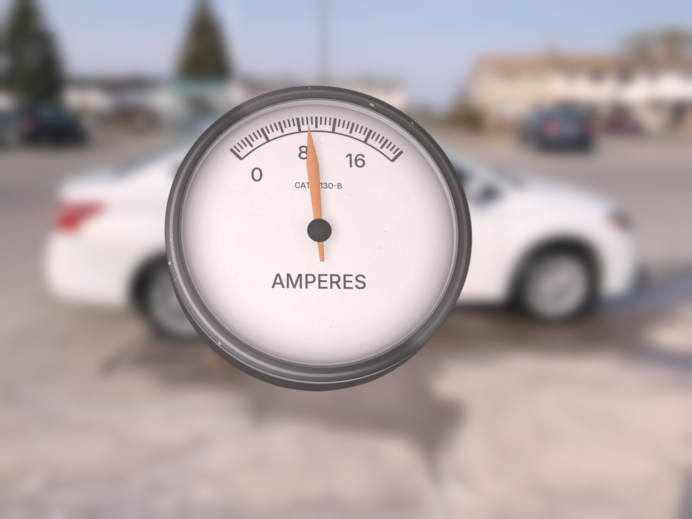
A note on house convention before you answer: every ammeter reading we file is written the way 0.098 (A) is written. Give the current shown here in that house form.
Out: 9 (A)
